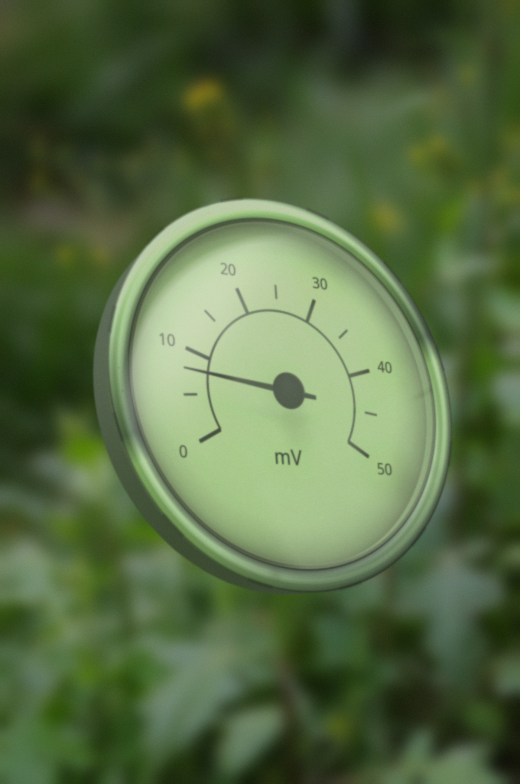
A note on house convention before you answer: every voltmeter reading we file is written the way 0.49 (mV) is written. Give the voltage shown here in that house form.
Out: 7.5 (mV)
